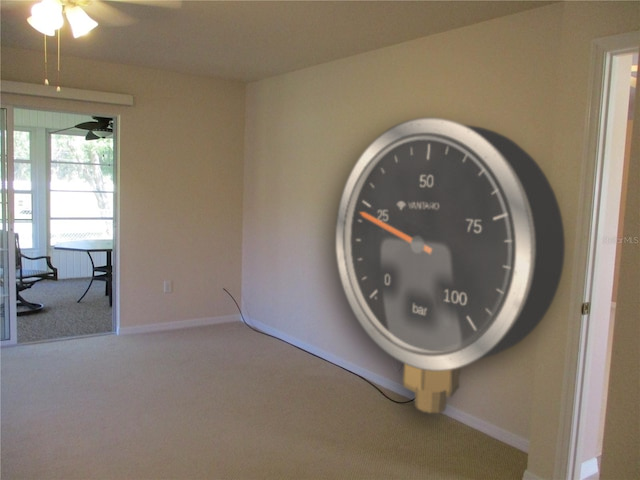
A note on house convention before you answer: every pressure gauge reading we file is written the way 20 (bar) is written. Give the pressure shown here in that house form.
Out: 22.5 (bar)
